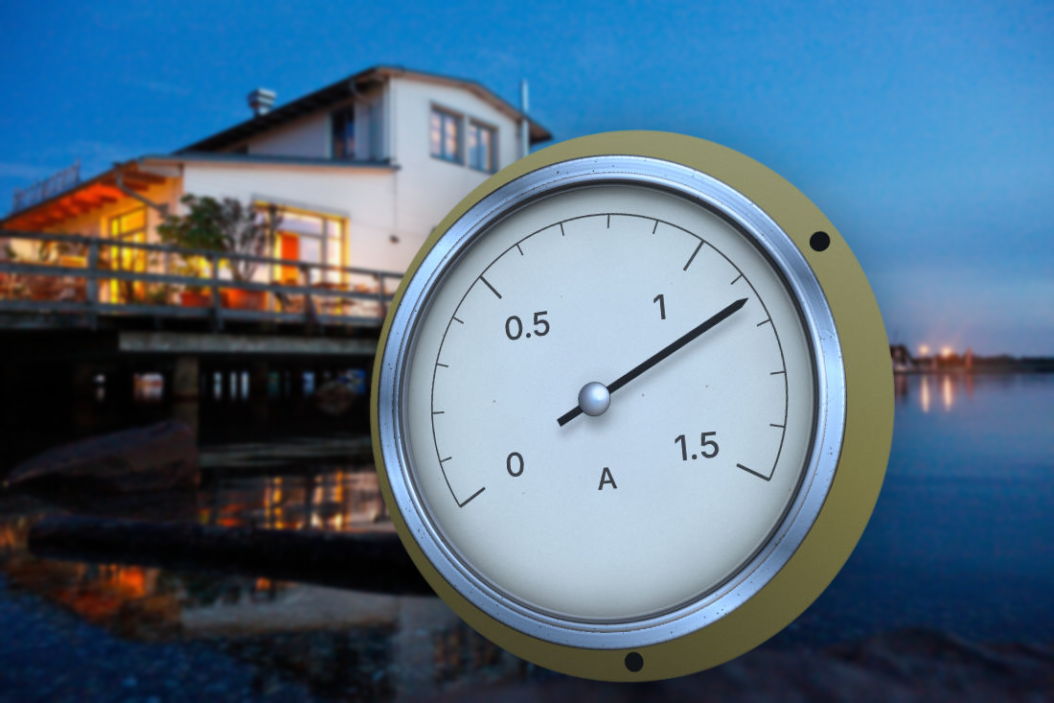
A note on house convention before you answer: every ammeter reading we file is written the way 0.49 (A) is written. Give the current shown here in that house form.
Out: 1.15 (A)
